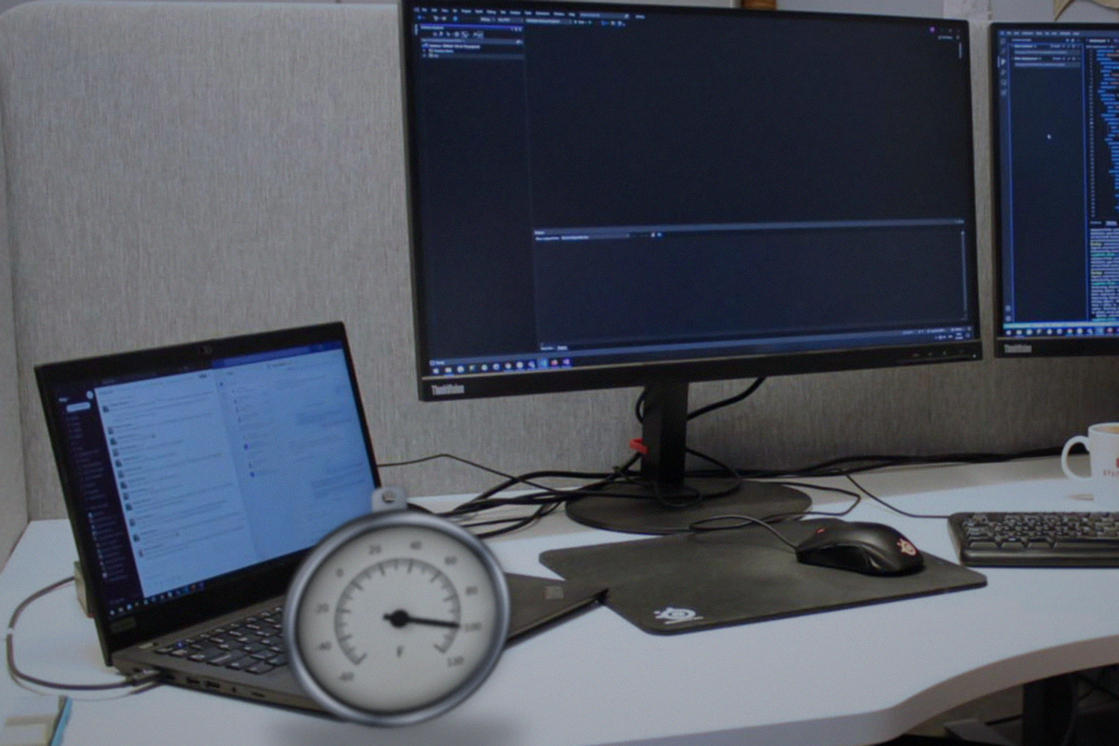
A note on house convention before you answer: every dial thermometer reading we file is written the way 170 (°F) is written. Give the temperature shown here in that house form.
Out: 100 (°F)
